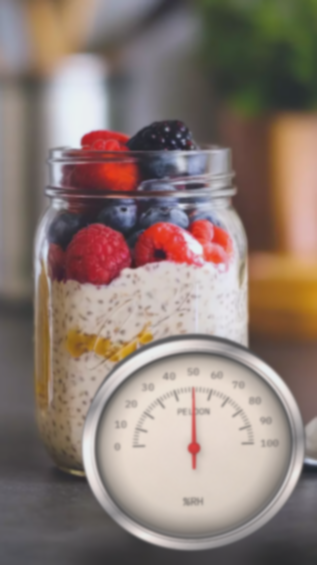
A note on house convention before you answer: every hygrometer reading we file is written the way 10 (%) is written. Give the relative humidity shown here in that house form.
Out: 50 (%)
